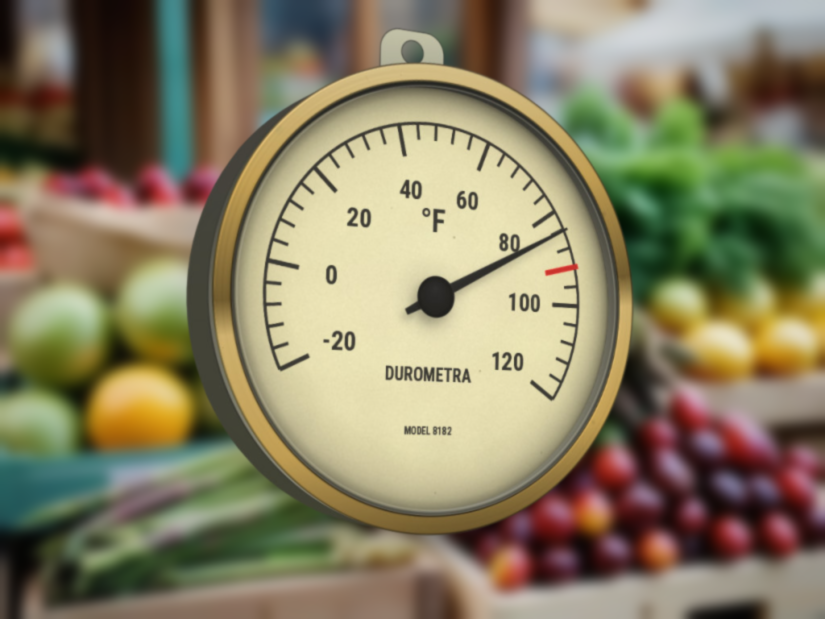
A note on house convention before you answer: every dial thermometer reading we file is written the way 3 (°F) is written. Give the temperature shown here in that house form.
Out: 84 (°F)
